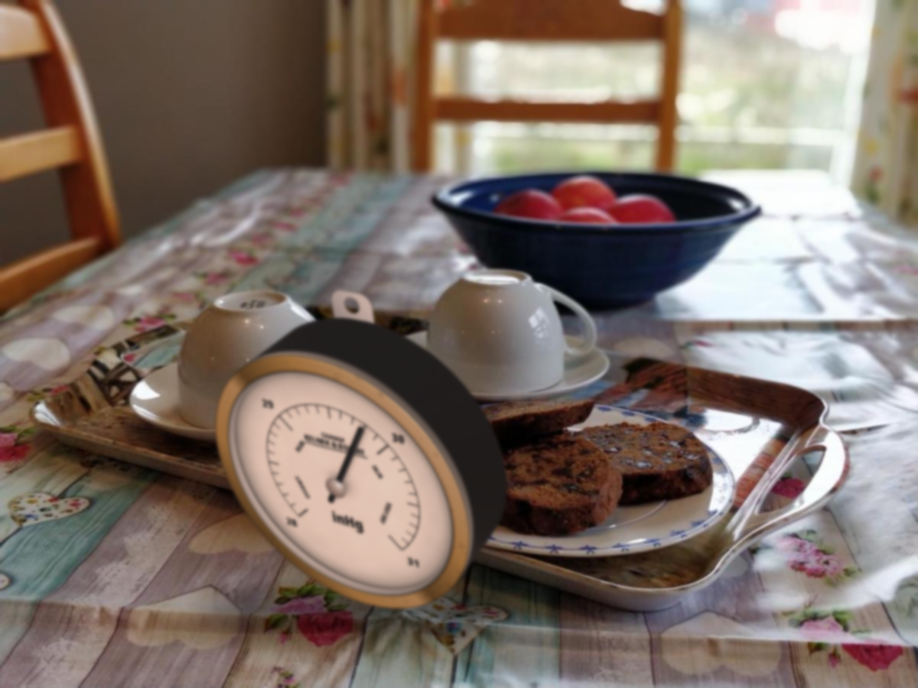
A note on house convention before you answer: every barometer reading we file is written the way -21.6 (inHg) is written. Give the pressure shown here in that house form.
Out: 29.8 (inHg)
